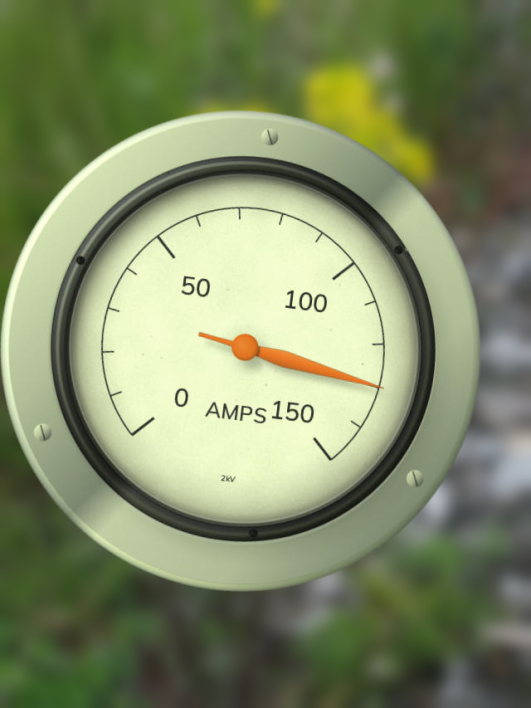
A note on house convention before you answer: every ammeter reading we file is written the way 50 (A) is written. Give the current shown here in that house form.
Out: 130 (A)
